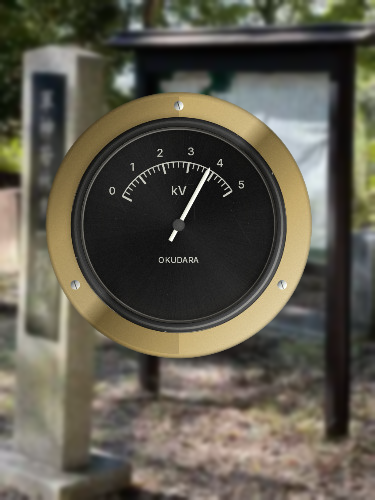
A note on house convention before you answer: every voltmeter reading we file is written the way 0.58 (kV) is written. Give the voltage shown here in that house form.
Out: 3.8 (kV)
